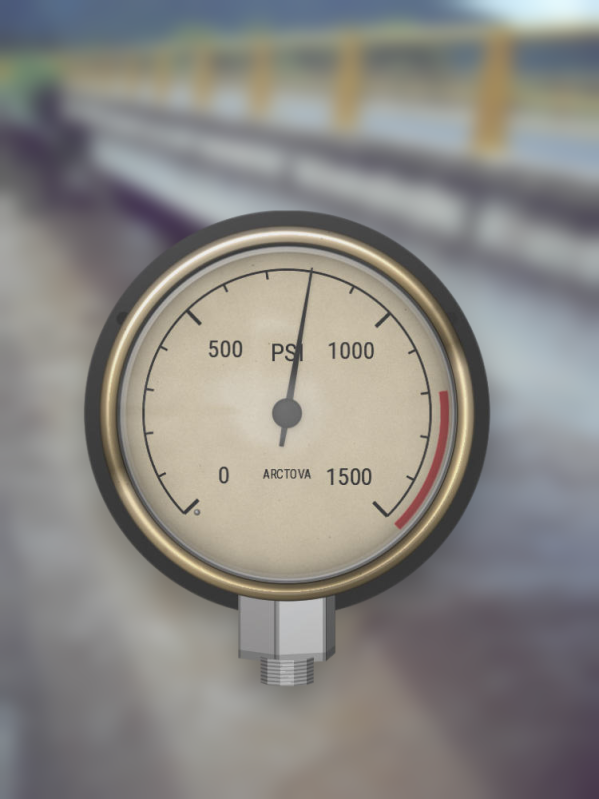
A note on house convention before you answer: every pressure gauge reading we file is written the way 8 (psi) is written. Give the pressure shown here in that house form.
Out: 800 (psi)
